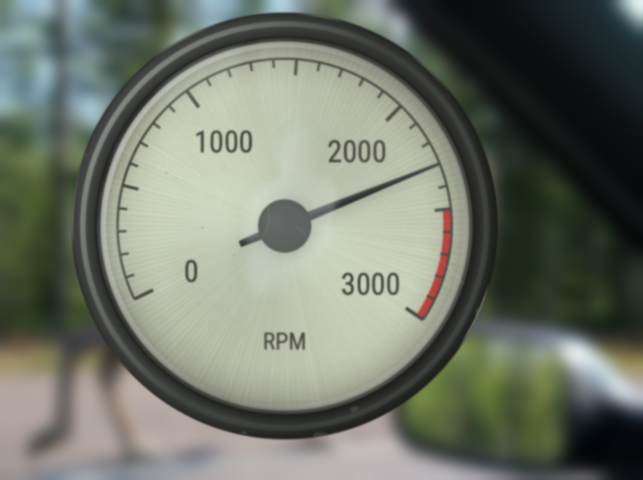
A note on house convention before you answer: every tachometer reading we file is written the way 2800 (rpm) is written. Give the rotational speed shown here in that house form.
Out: 2300 (rpm)
